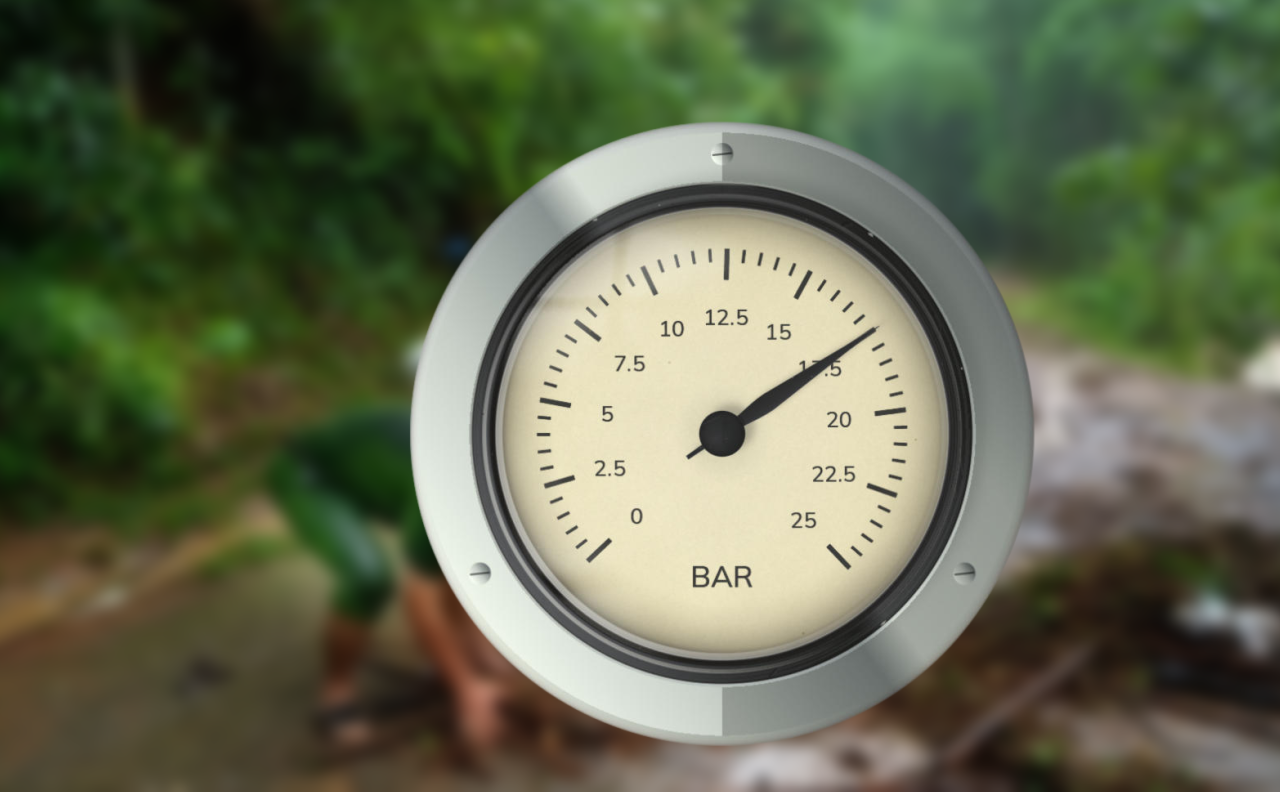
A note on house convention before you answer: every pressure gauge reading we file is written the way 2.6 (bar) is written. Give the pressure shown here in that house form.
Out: 17.5 (bar)
